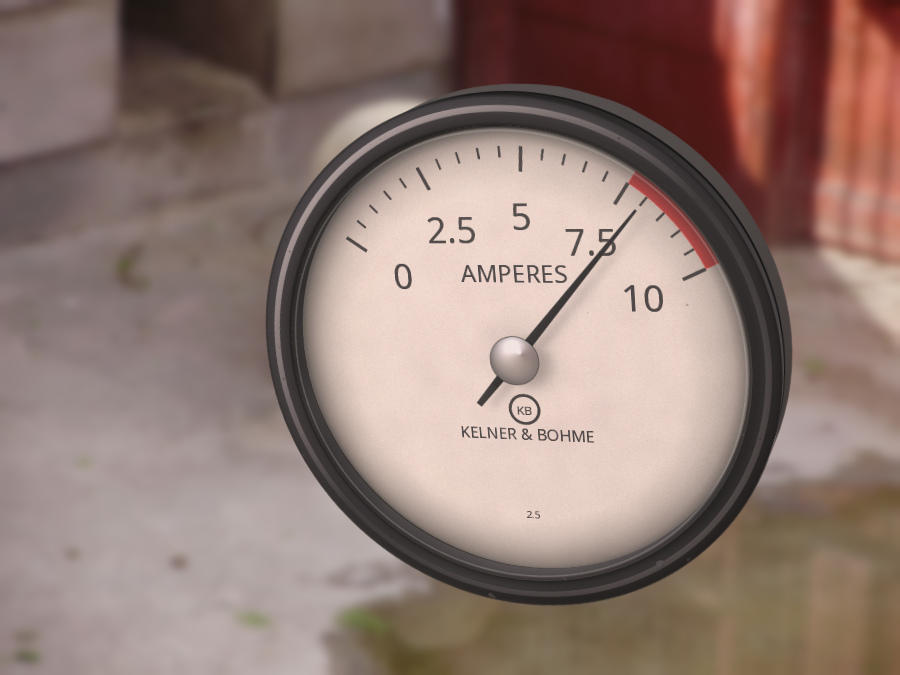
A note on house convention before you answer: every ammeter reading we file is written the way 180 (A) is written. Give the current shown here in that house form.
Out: 8 (A)
